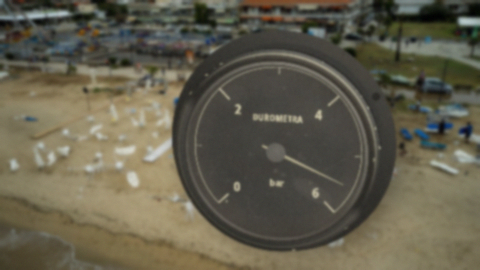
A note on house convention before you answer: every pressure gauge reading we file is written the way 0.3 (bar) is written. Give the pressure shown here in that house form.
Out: 5.5 (bar)
